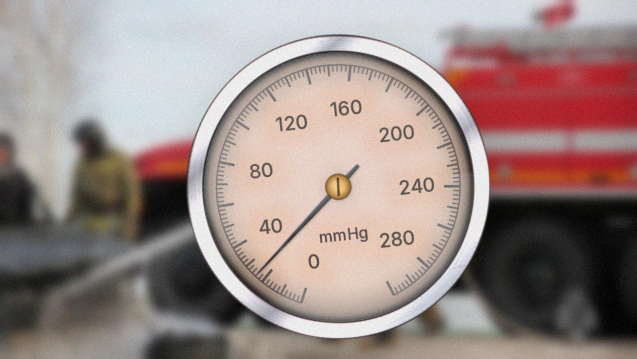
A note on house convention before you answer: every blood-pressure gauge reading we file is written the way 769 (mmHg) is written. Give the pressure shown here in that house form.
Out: 24 (mmHg)
